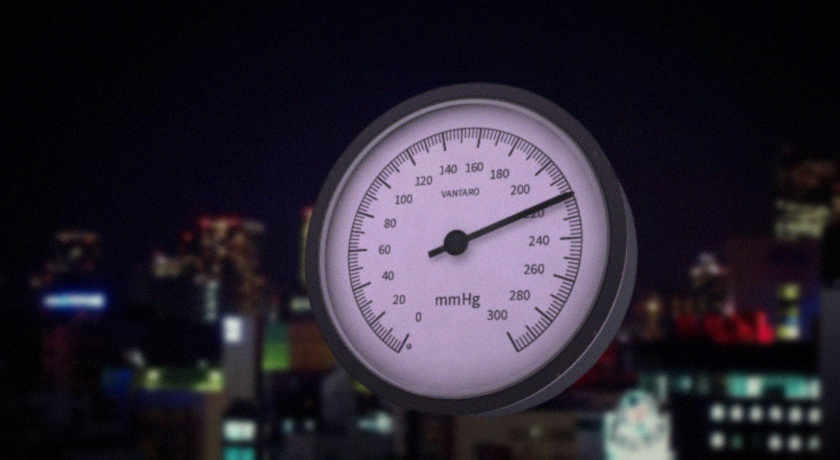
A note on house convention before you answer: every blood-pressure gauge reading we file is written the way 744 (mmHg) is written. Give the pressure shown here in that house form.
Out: 220 (mmHg)
